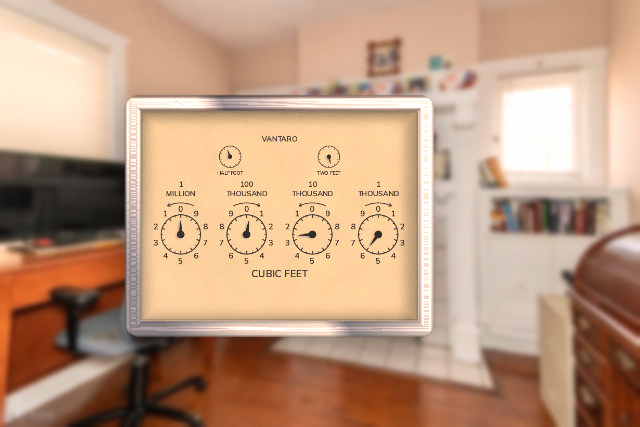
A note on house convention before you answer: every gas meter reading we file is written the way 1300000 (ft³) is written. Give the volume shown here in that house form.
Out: 2600 (ft³)
